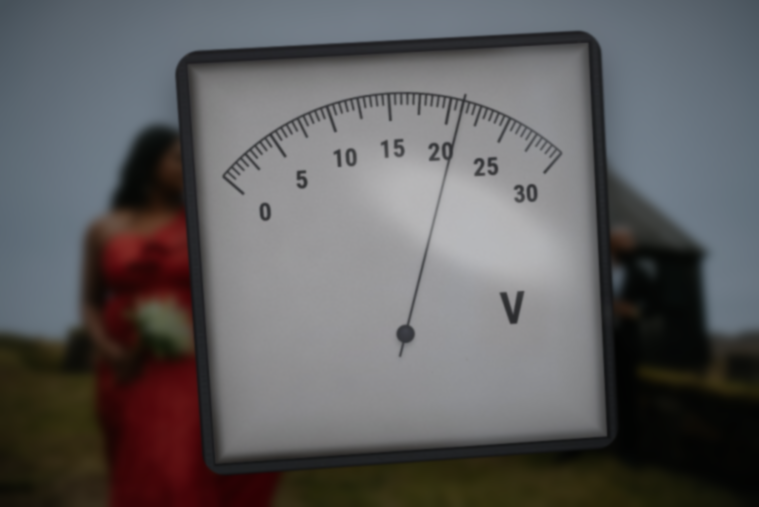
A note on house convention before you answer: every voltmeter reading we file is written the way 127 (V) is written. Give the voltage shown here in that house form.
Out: 21 (V)
